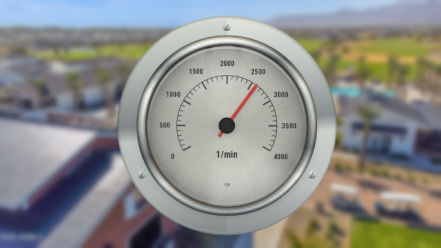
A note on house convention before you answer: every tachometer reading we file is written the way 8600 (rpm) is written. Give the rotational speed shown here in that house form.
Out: 2600 (rpm)
